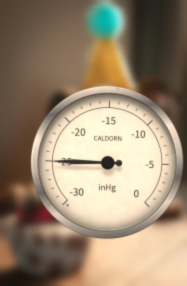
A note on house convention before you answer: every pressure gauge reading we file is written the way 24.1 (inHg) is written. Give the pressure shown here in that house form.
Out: -25 (inHg)
